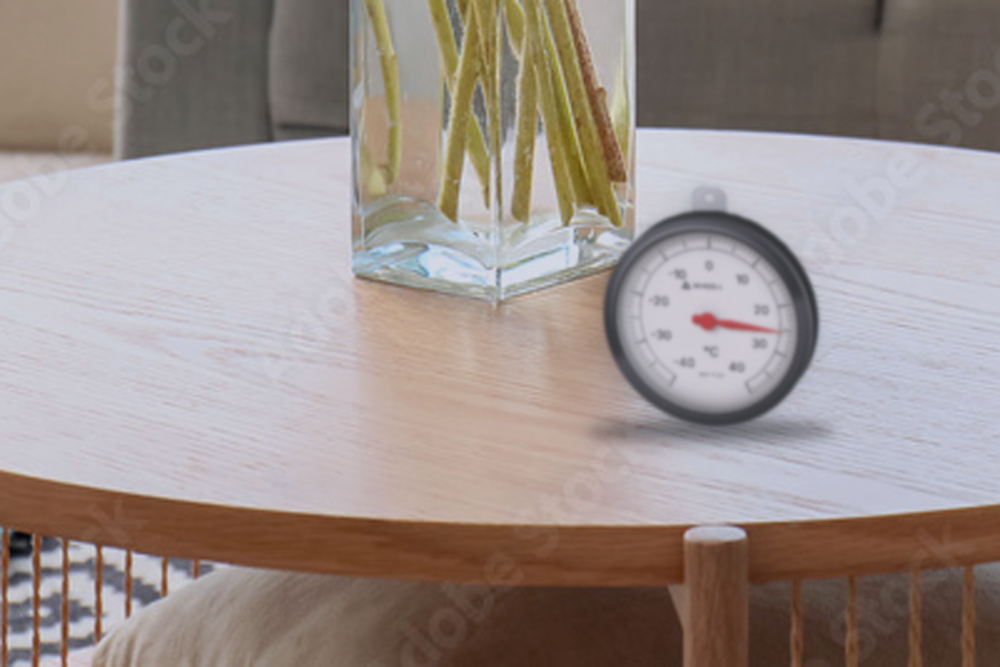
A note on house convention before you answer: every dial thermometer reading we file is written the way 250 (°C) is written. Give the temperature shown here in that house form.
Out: 25 (°C)
